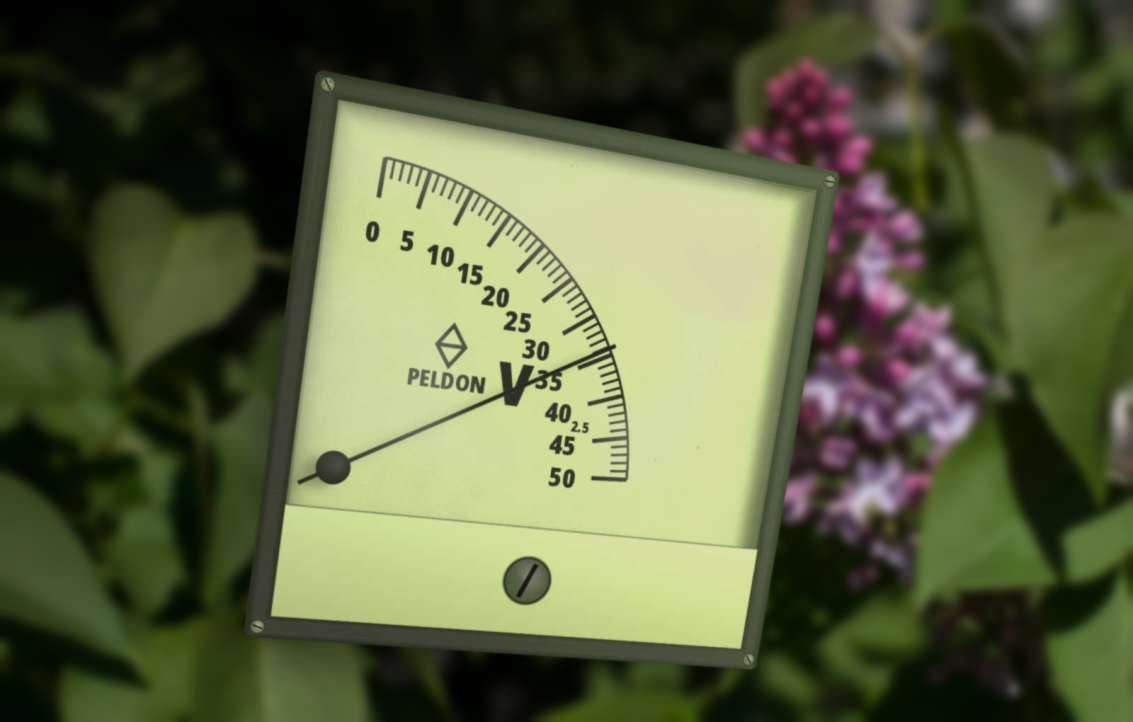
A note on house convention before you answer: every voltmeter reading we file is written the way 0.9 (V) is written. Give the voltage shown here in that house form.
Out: 34 (V)
